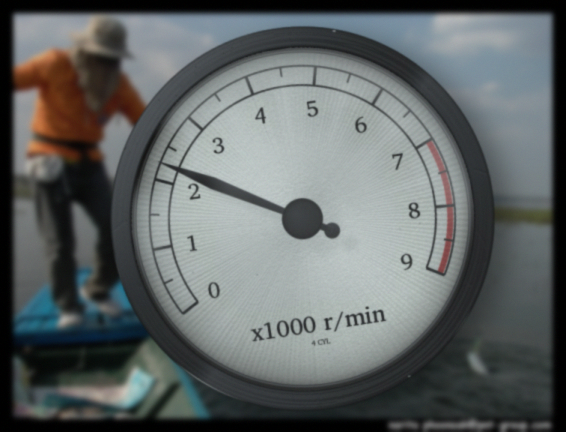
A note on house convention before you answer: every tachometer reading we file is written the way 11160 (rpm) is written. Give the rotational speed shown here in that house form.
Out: 2250 (rpm)
